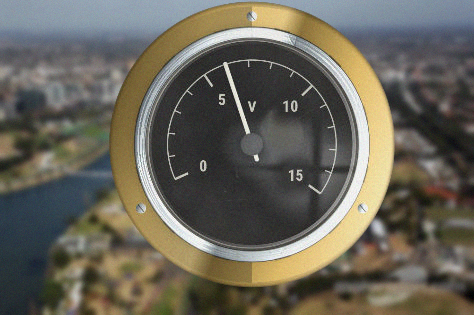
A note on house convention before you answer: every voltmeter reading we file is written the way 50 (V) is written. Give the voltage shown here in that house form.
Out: 6 (V)
